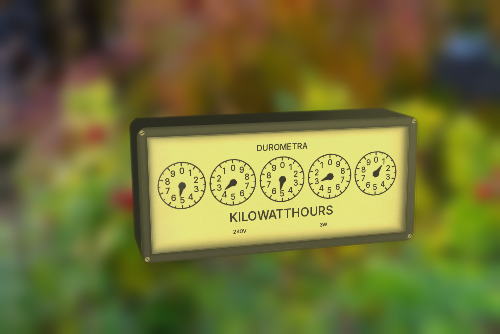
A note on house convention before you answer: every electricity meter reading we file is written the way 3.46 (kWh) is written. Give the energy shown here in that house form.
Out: 53531 (kWh)
